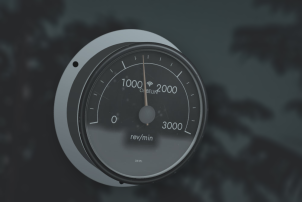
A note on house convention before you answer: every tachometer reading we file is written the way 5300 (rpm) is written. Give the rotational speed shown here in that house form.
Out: 1300 (rpm)
